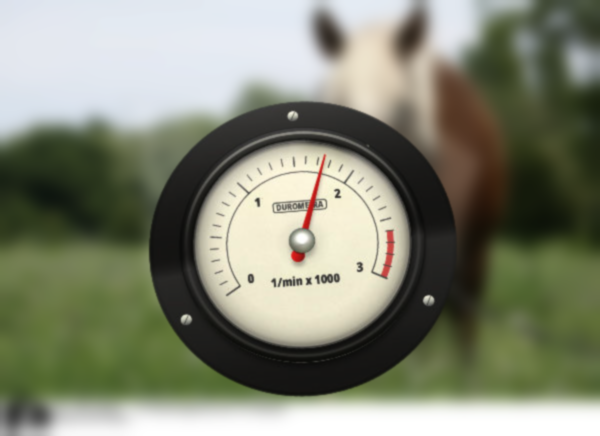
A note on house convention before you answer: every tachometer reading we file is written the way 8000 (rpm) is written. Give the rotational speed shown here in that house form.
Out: 1750 (rpm)
